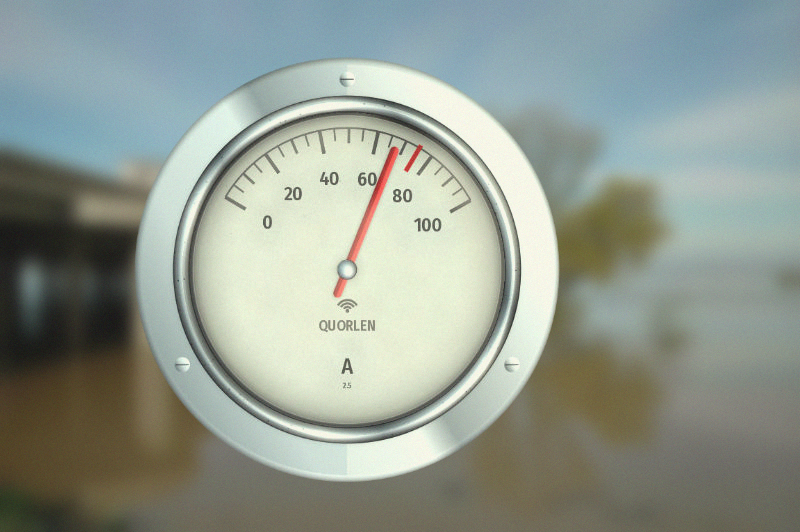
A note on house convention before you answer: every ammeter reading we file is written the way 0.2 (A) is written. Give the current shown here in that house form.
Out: 67.5 (A)
